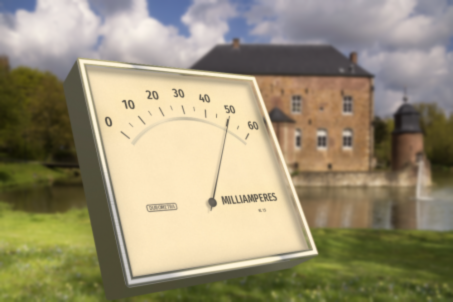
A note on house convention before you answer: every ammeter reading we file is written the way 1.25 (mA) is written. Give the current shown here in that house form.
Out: 50 (mA)
